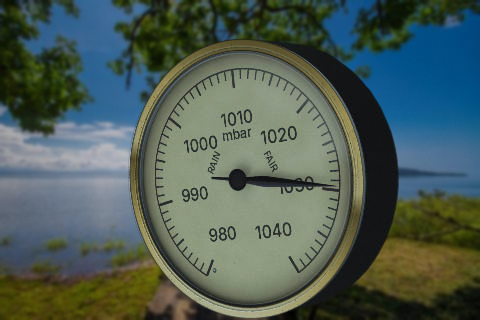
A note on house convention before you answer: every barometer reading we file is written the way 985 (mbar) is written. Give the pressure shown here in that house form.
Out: 1029.5 (mbar)
